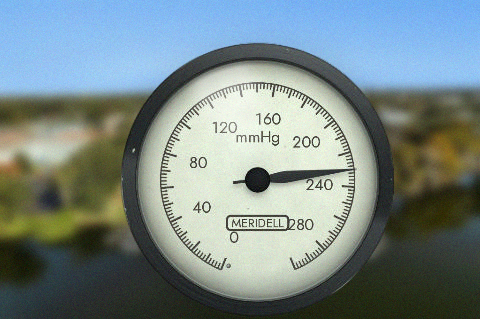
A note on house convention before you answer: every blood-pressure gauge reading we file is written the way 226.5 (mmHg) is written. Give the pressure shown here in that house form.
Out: 230 (mmHg)
